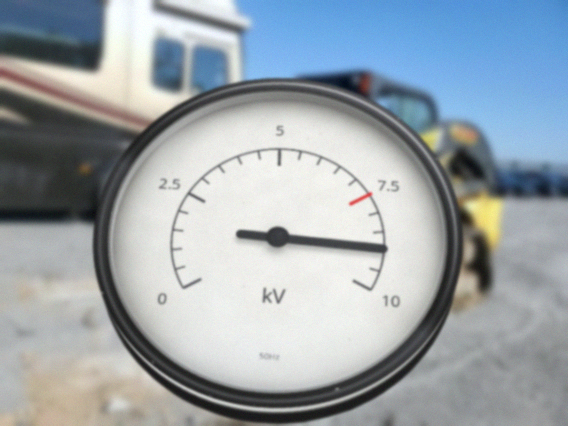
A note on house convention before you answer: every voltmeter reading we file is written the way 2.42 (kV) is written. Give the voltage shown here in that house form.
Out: 9 (kV)
